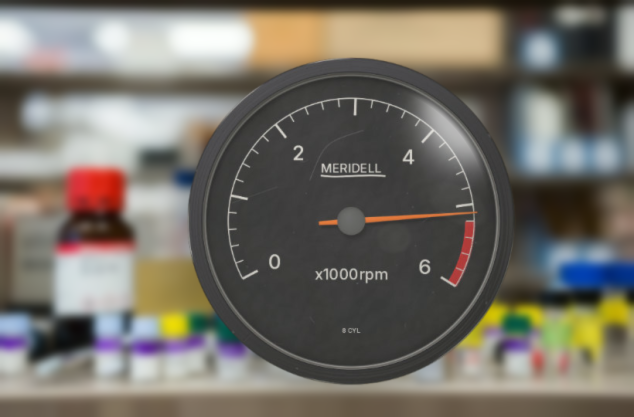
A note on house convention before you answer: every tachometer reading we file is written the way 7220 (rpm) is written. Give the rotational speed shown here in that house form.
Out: 5100 (rpm)
